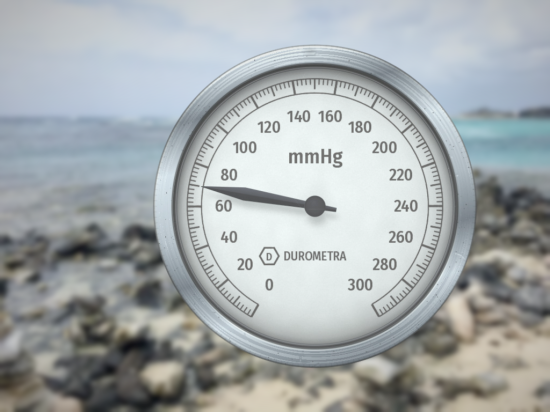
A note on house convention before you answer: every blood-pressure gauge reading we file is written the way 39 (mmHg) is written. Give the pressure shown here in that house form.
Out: 70 (mmHg)
